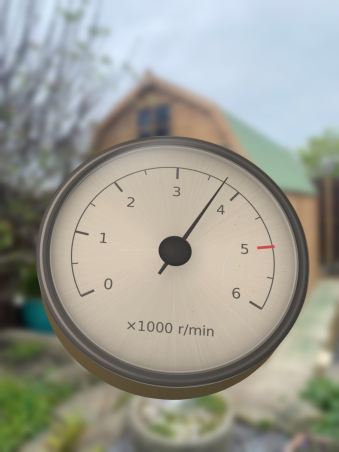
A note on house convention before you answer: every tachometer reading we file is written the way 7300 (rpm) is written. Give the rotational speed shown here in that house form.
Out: 3750 (rpm)
